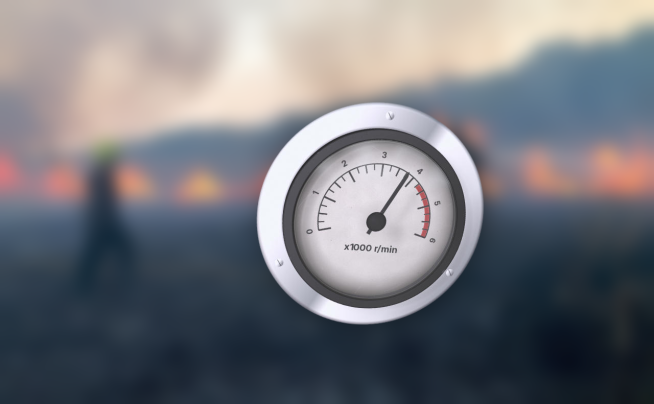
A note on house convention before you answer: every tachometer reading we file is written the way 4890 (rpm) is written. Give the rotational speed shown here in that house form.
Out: 3750 (rpm)
